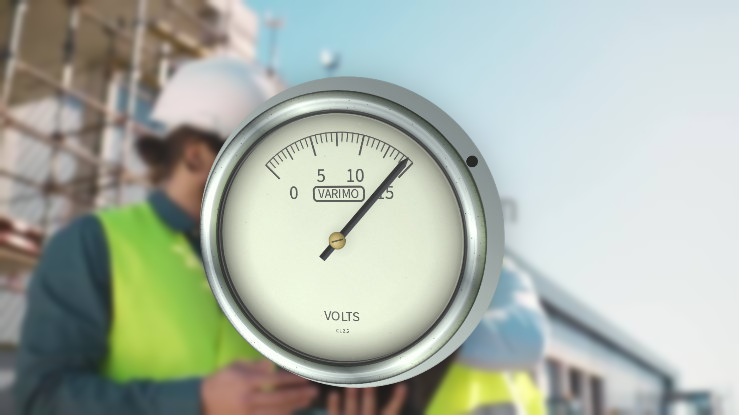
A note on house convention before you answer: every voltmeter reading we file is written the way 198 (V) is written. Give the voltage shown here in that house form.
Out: 14.5 (V)
